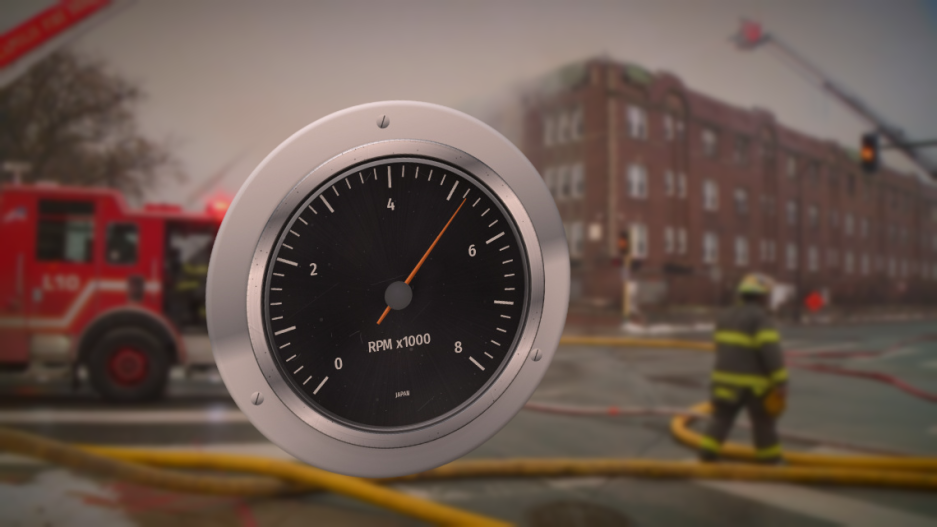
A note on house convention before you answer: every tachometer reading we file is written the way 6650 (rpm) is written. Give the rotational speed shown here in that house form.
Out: 5200 (rpm)
